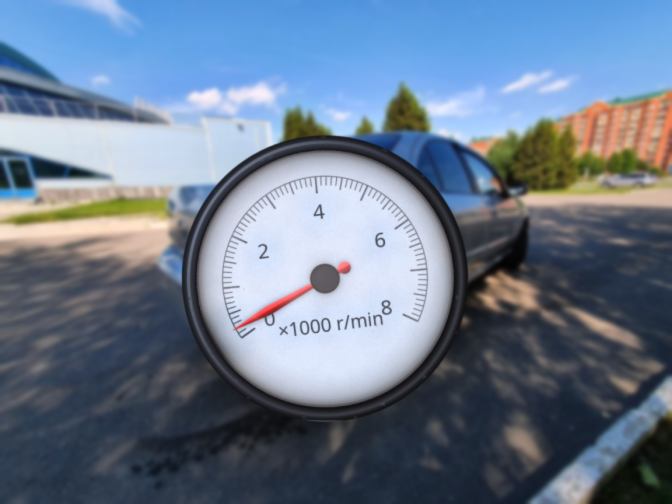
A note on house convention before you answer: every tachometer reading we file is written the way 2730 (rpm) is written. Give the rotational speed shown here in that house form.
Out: 200 (rpm)
